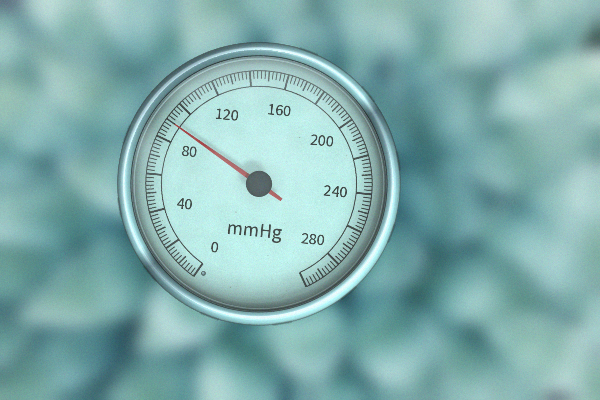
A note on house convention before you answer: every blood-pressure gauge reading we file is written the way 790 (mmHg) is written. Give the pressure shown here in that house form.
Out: 90 (mmHg)
